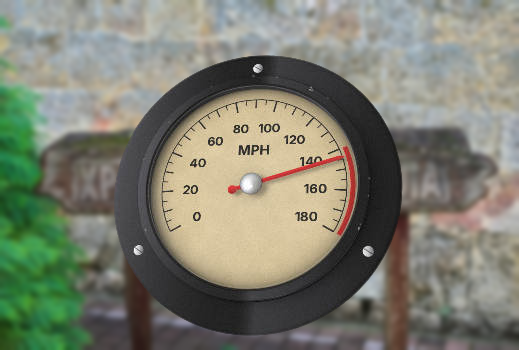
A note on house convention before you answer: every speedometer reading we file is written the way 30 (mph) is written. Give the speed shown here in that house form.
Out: 145 (mph)
